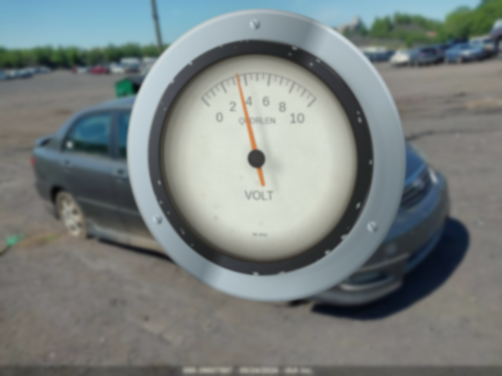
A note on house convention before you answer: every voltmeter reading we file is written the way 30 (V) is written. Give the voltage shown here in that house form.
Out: 3.5 (V)
